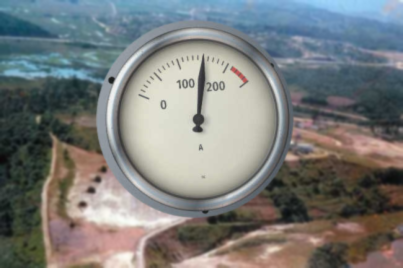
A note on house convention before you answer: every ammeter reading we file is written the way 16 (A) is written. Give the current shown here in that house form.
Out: 150 (A)
